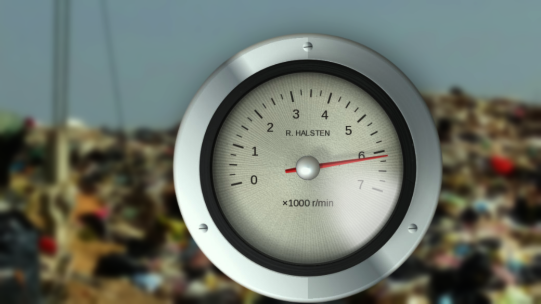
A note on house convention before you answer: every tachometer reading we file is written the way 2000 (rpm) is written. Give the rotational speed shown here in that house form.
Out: 6125 (rpm)
